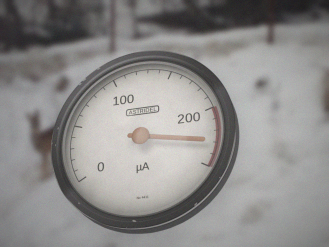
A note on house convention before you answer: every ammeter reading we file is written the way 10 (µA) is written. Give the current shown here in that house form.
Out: 230 (µA)
